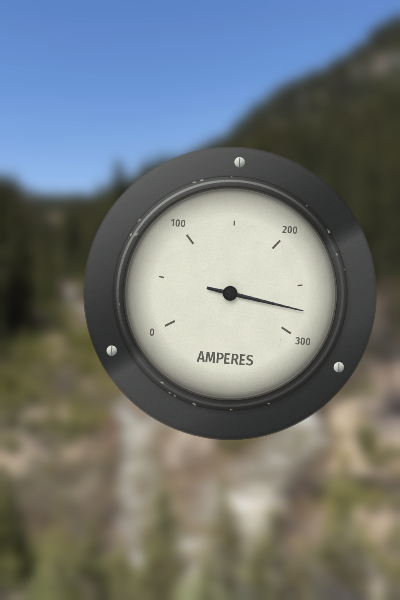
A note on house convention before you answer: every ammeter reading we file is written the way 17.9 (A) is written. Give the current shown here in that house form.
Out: 275 (A)
